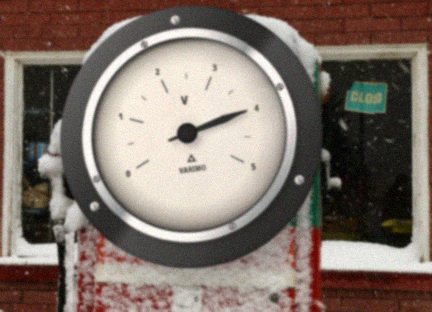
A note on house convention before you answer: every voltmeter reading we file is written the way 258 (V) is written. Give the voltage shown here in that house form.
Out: 4 (V)
